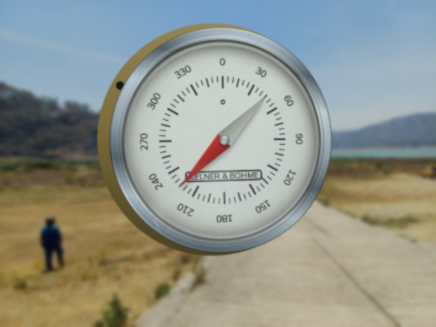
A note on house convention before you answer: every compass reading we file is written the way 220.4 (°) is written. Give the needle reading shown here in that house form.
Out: 225 (°)
